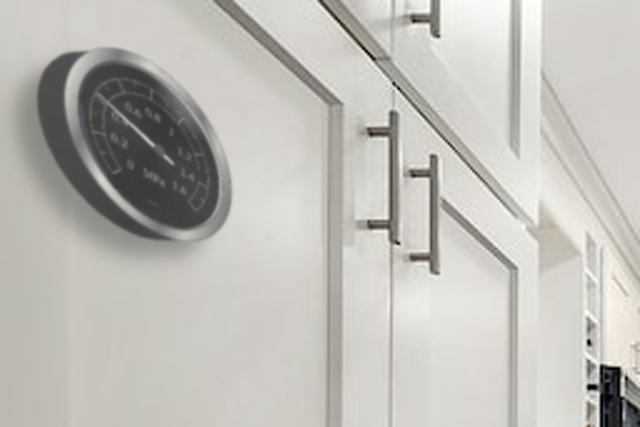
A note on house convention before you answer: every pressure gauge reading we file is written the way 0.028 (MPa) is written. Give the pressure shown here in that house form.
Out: 0.4 (MPa)
